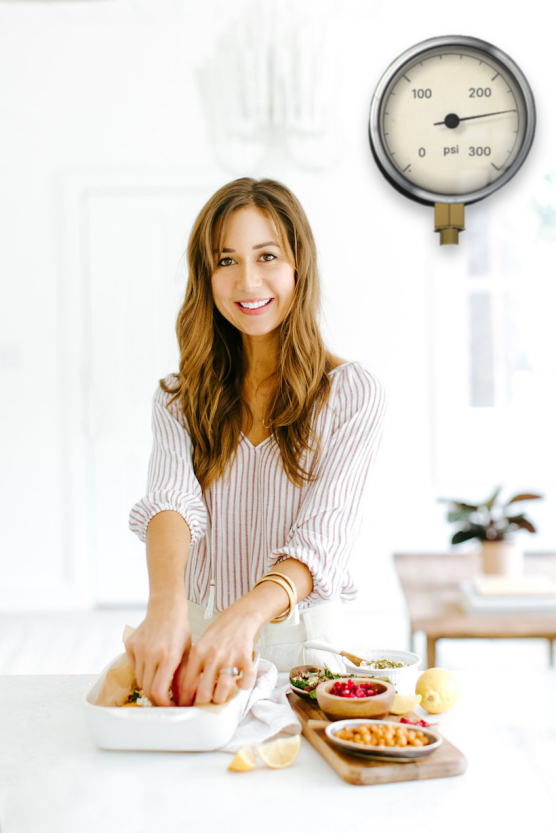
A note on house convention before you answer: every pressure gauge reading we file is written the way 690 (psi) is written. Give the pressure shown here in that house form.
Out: 240 (psi)
